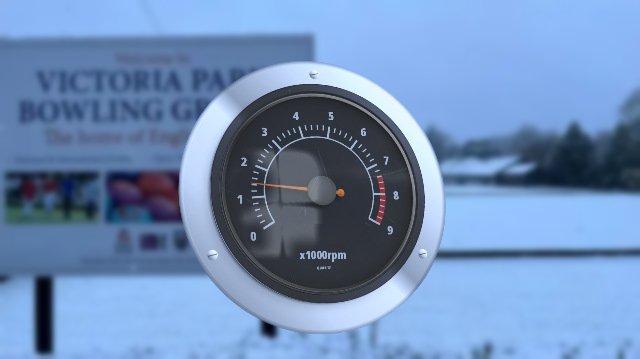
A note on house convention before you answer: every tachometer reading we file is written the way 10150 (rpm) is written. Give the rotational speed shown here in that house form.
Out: 1400 (rpm)
